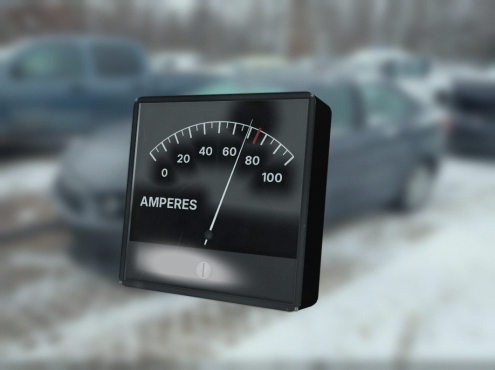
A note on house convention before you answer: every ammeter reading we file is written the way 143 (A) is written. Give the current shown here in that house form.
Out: 70 (A)
